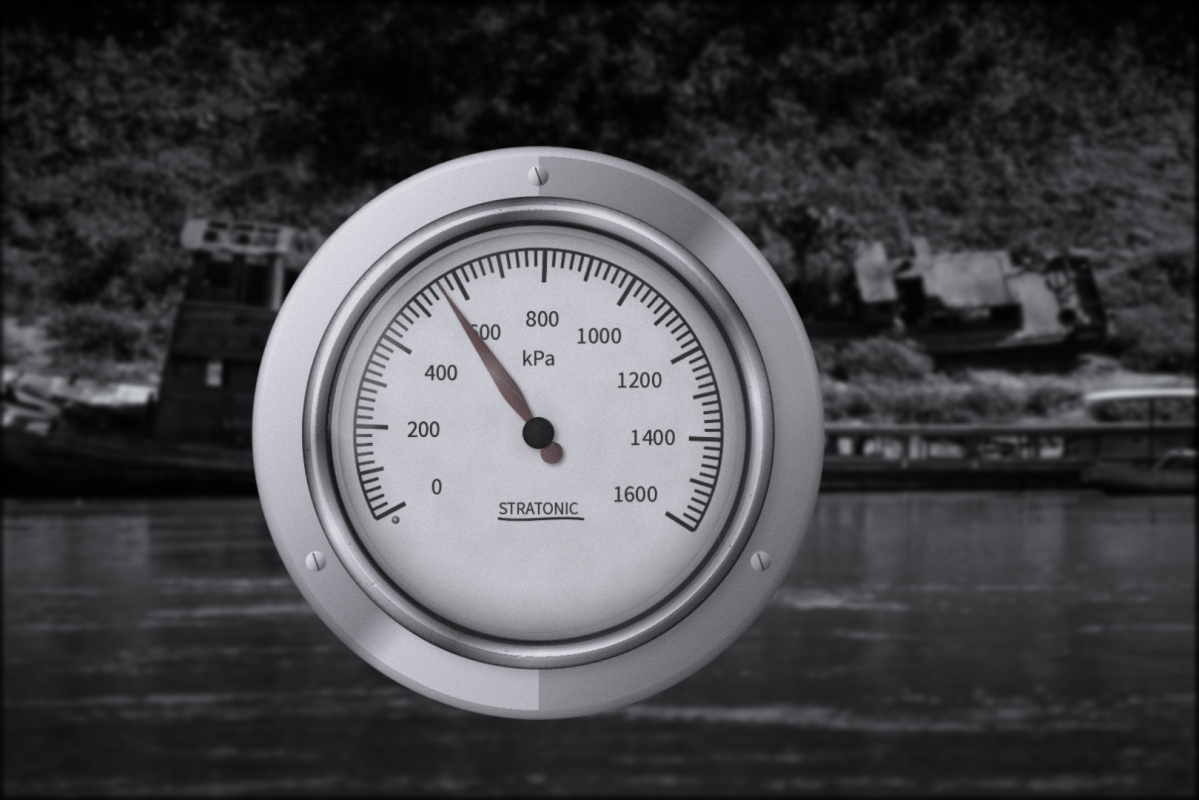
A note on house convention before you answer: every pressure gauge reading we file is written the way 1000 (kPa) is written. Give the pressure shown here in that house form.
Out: 560 (kPa)
